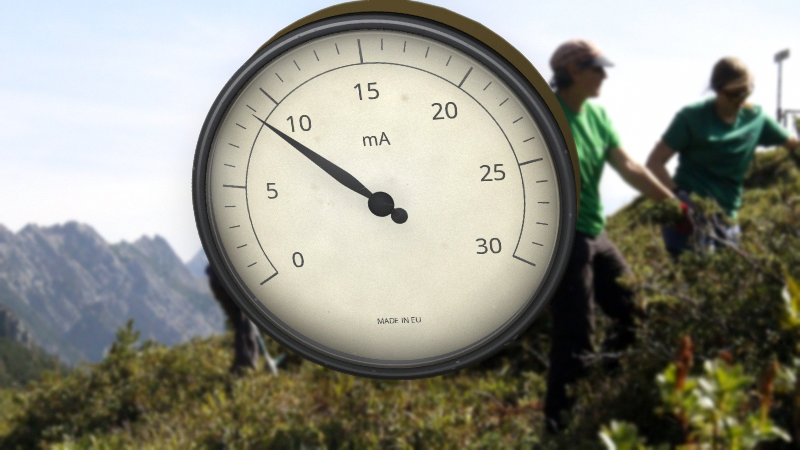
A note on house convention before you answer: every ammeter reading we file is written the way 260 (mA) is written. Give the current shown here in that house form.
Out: 9 (mA)
